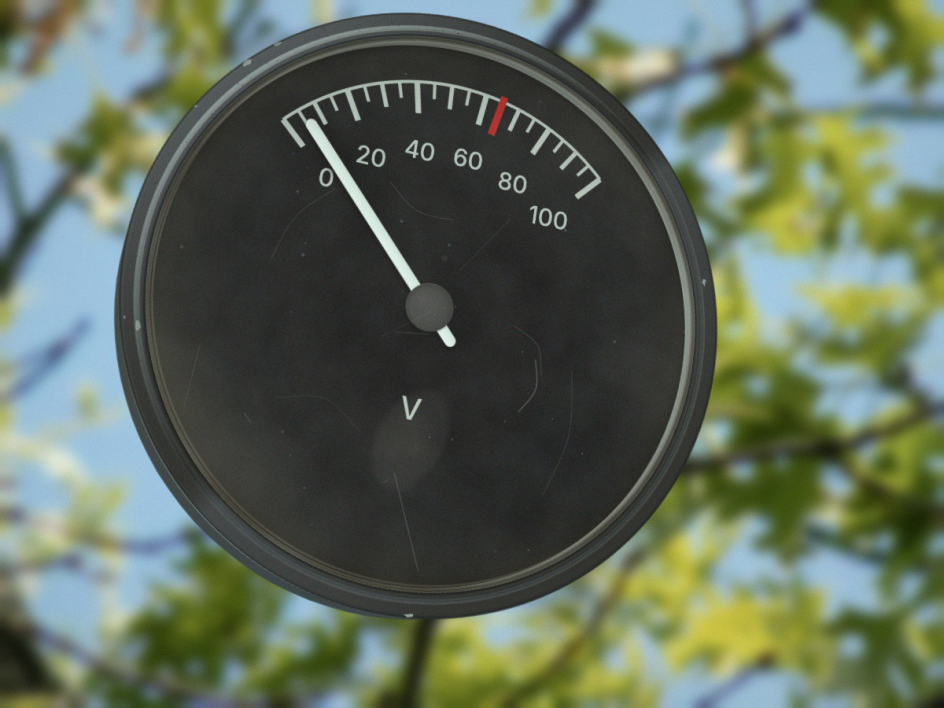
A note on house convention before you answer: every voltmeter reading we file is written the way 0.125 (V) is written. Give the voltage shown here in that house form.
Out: 5 (V)
